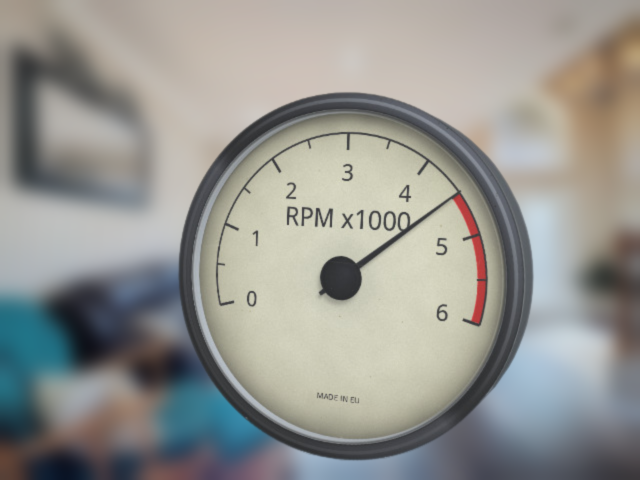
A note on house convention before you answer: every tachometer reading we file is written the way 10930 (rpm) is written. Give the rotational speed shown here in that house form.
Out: 4500 (rpm)
